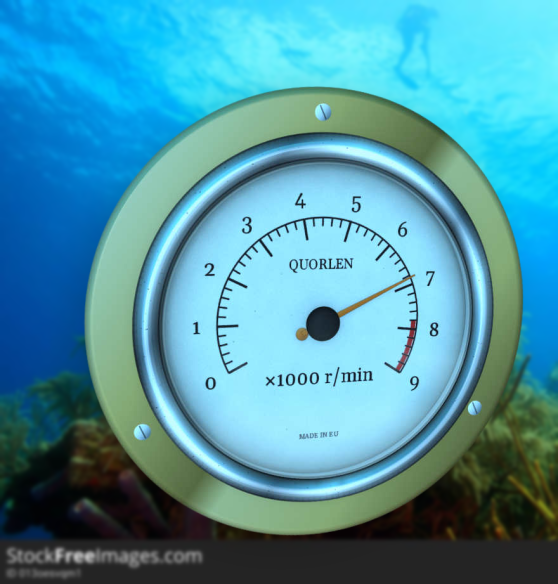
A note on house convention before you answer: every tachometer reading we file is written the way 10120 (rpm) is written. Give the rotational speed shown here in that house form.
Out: 6800 (rpm)
